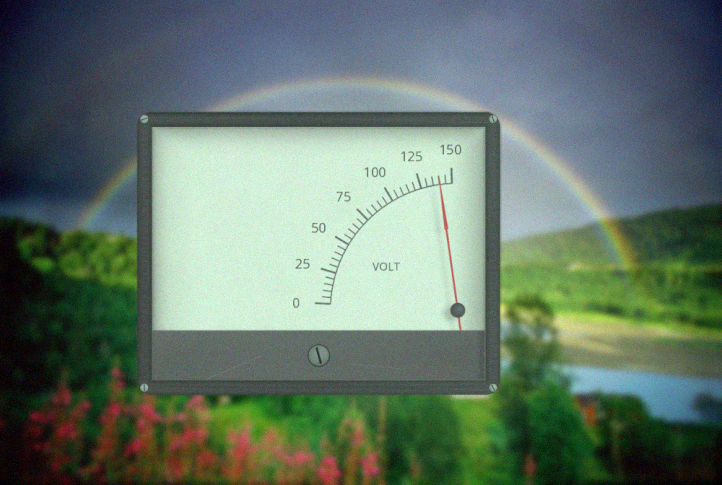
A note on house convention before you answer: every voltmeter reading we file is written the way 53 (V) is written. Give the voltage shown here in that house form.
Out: 140 (V)
